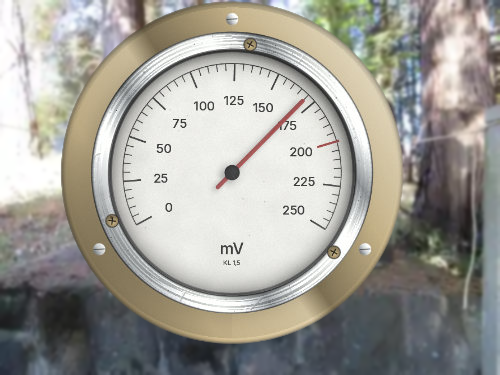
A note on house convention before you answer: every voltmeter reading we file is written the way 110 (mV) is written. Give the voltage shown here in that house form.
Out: 170 (mV)
